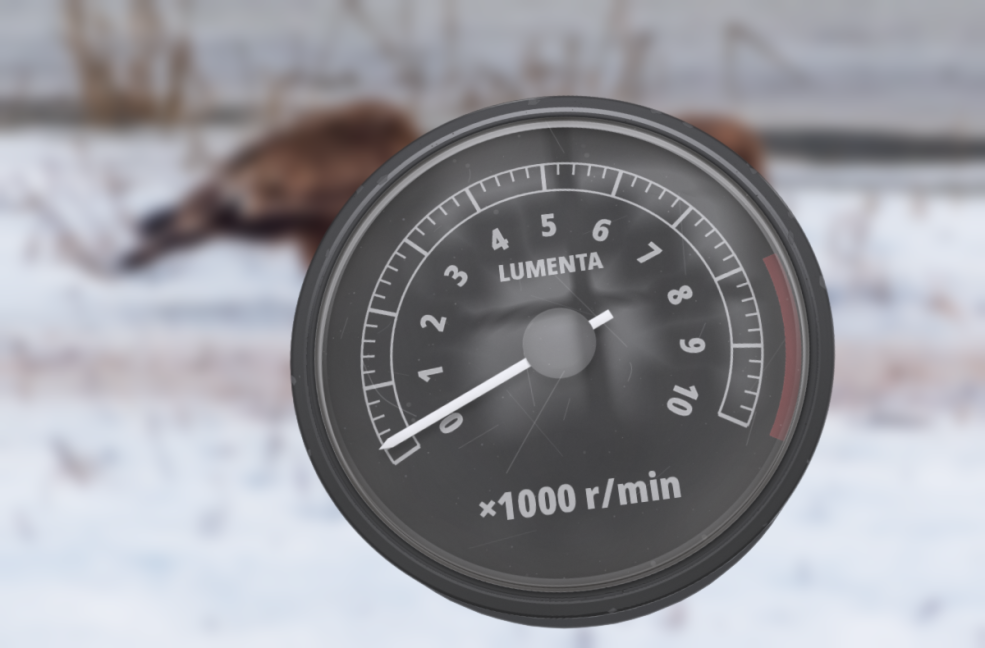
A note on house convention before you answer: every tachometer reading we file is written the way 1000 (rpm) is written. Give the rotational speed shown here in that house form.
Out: 200 (rpm)
